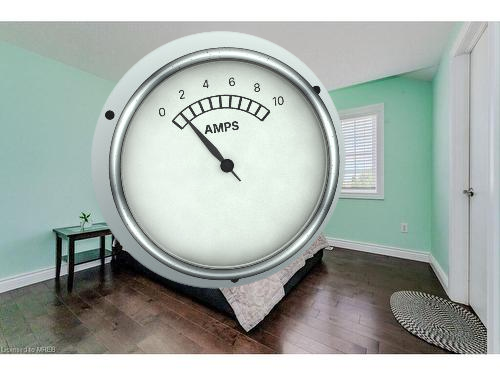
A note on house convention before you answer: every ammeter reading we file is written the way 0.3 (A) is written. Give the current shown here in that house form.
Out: 1 (A)
